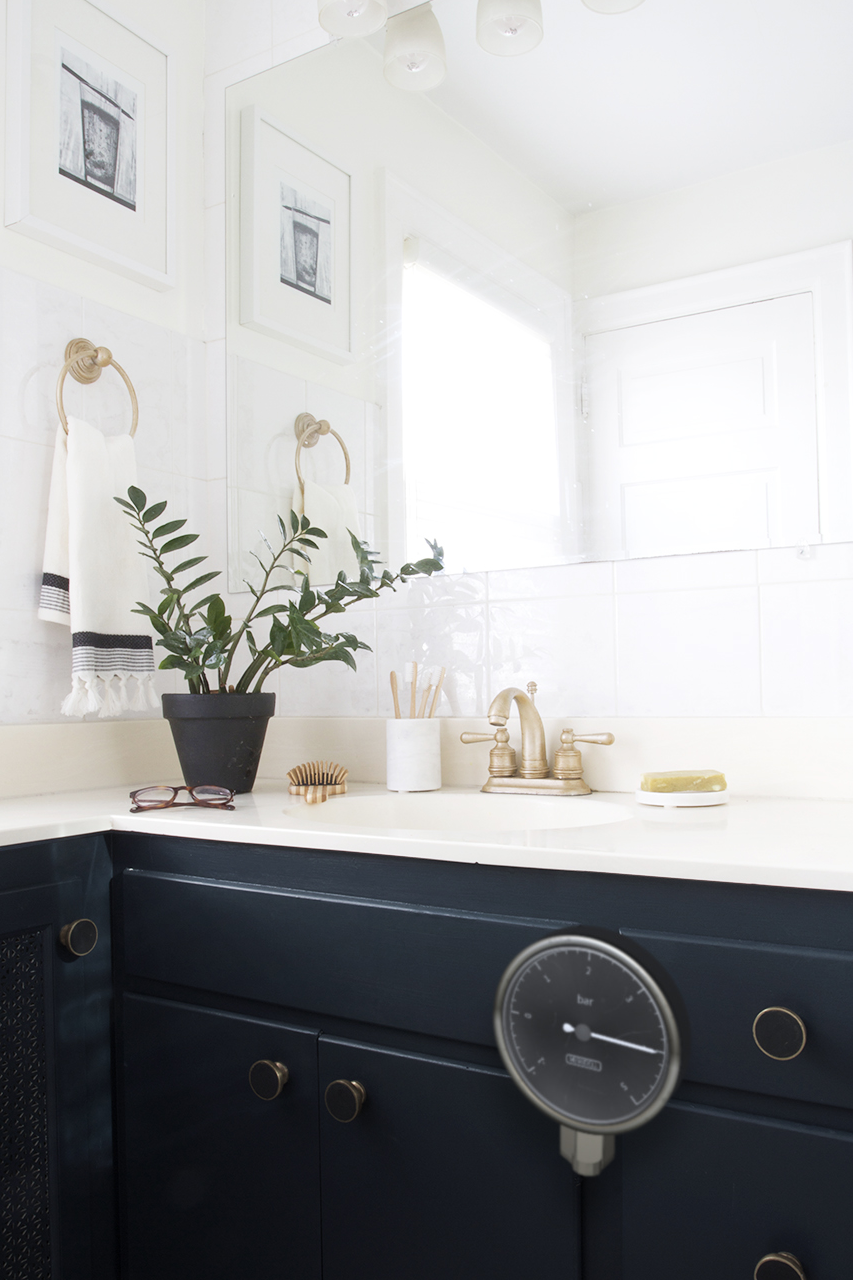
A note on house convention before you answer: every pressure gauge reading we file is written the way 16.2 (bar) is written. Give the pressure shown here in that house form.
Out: 4 (bar)
